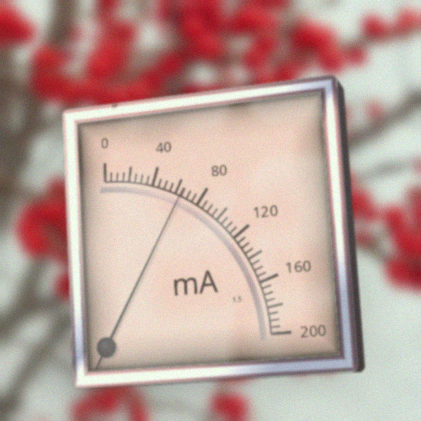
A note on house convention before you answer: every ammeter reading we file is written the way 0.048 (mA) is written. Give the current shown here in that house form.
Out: 65 (mA)
